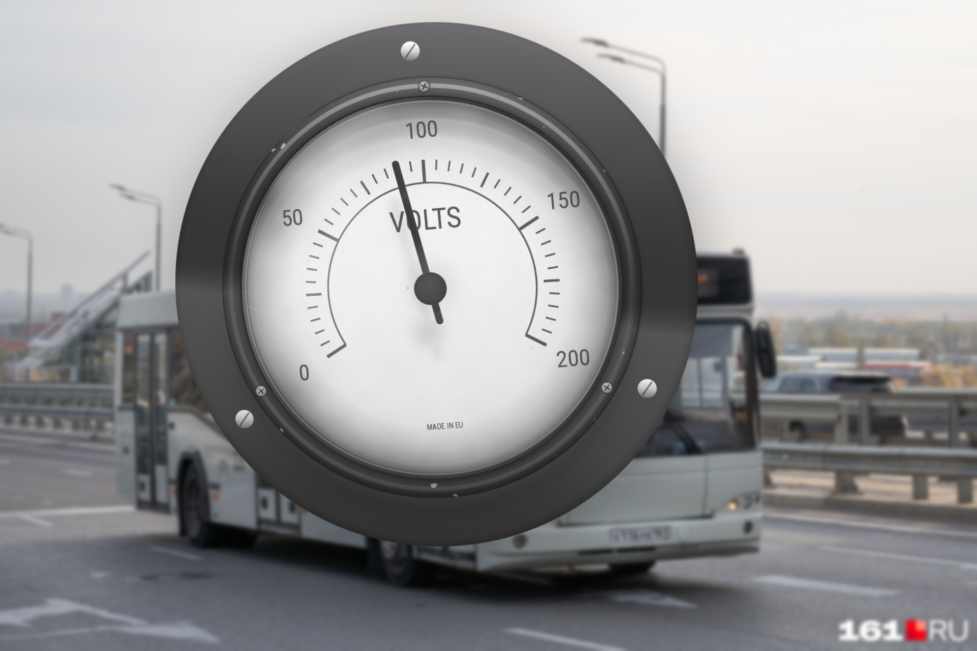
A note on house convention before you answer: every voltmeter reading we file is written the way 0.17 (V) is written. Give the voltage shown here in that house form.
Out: 90 (V)
